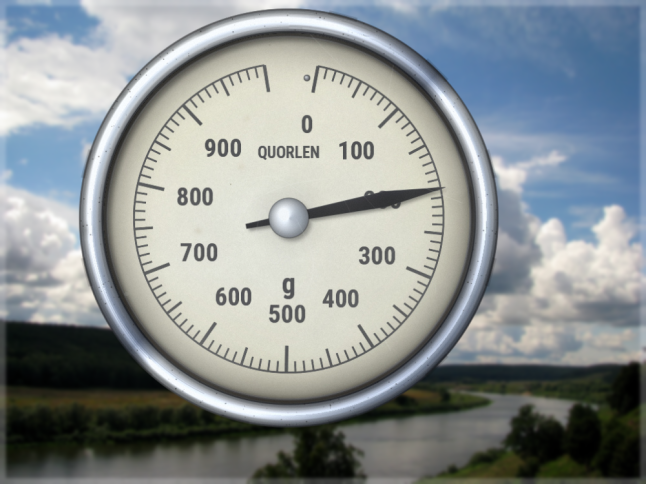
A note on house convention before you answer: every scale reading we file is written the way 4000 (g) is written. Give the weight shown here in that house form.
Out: 200 (g)
